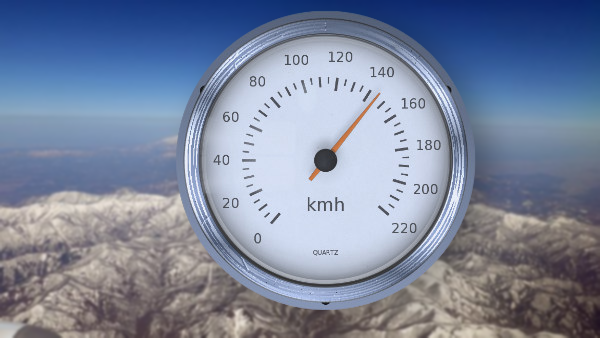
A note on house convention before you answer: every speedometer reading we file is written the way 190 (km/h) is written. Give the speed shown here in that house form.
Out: 145 (km/h)
